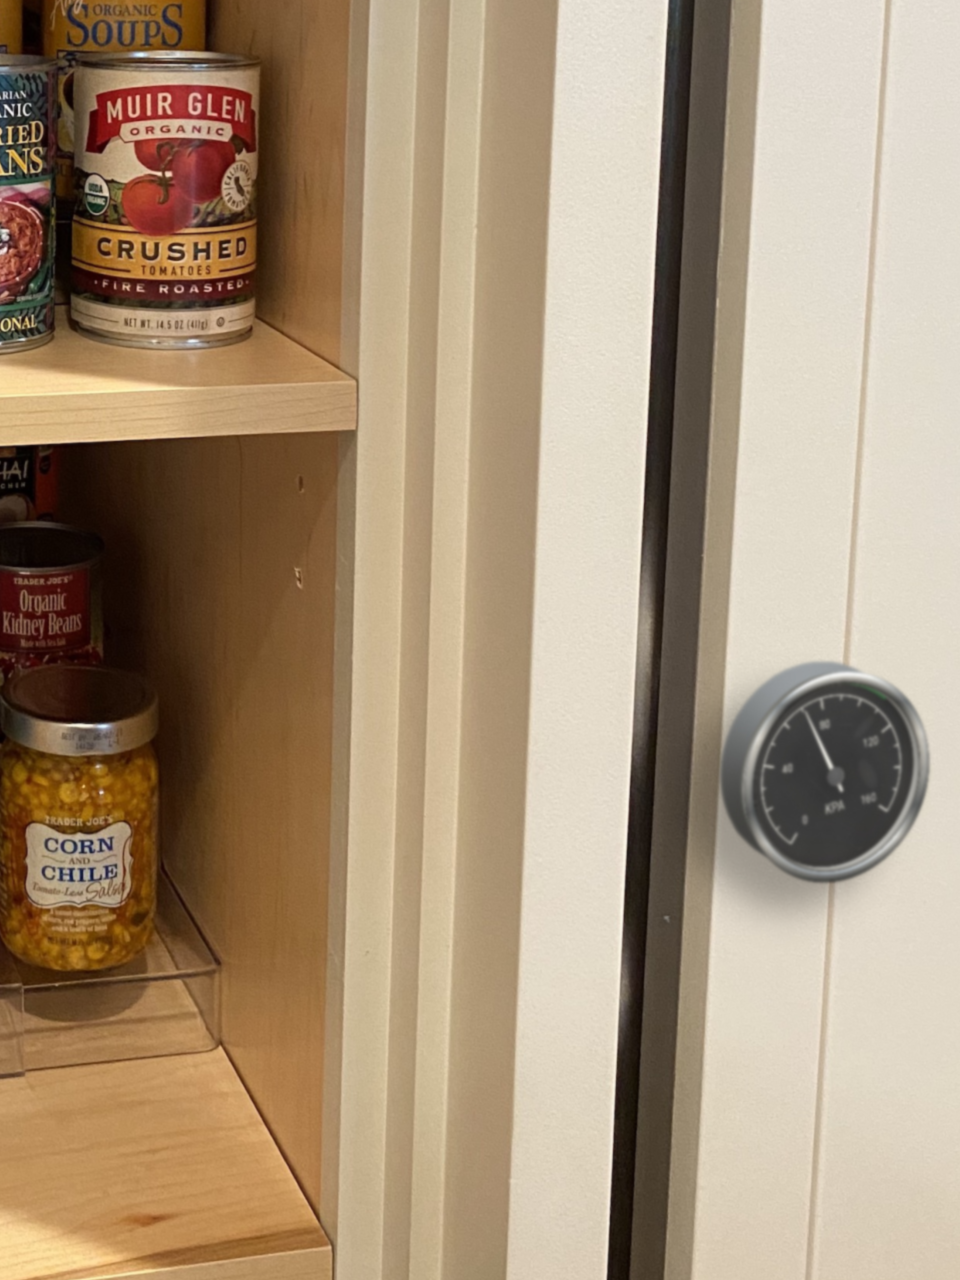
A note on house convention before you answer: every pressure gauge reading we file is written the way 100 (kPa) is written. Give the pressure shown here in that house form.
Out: 70 (kPa)
